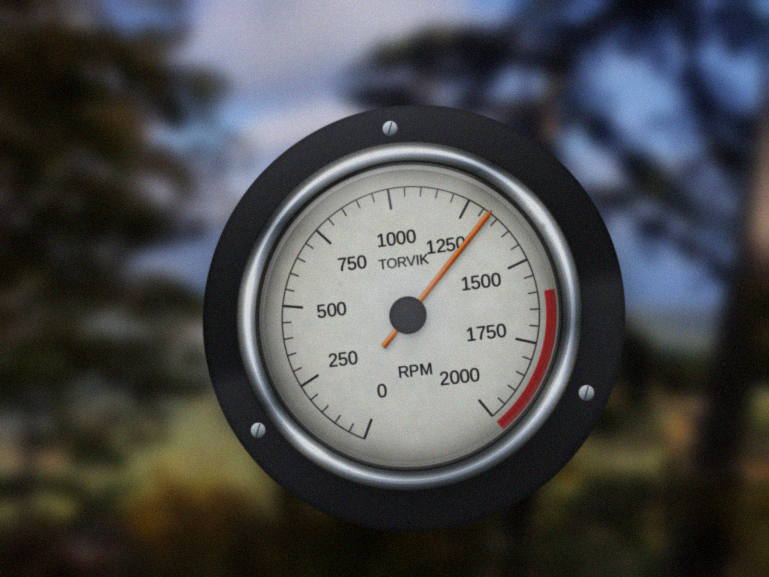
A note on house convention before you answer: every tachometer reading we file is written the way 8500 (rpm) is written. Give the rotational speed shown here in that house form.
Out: 1325 (rpm)
